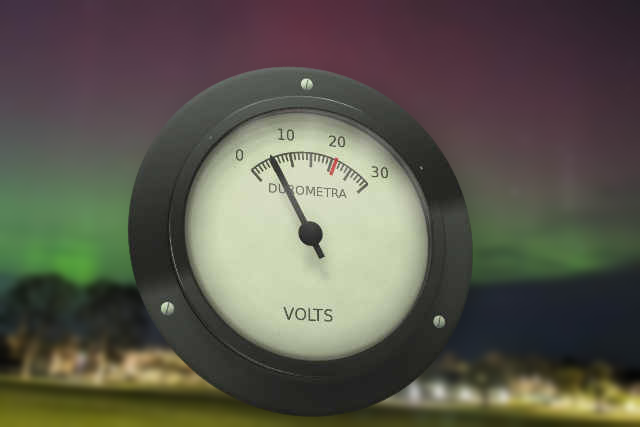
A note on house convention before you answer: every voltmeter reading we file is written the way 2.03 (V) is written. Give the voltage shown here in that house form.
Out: 5 (V)
